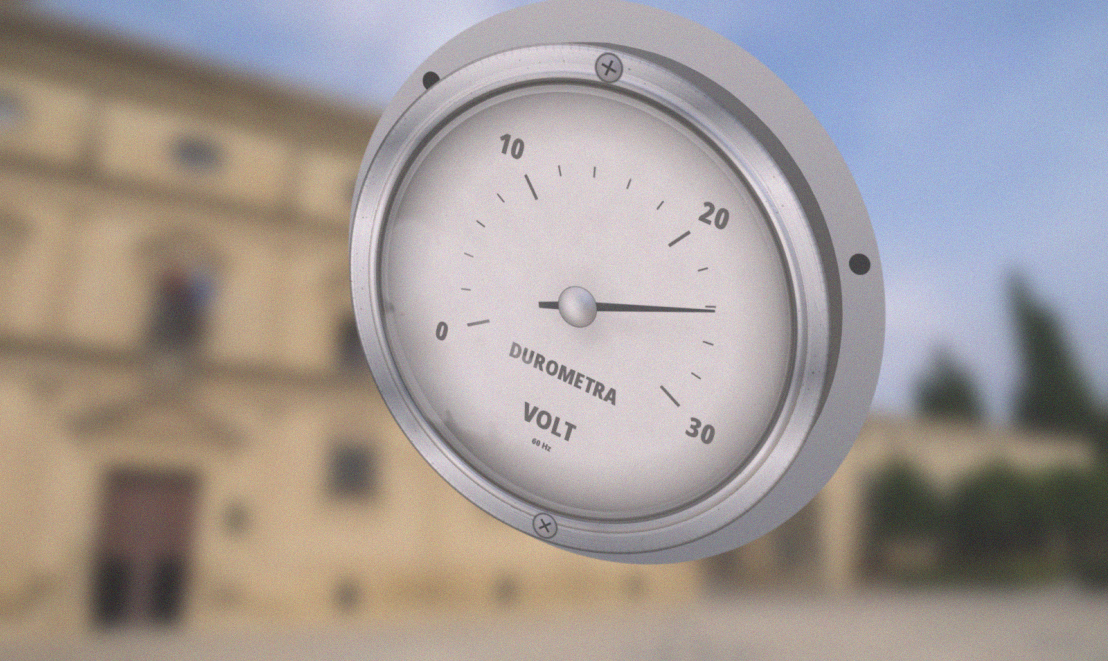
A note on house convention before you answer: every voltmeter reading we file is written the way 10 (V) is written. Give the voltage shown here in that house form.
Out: 24 (V)
